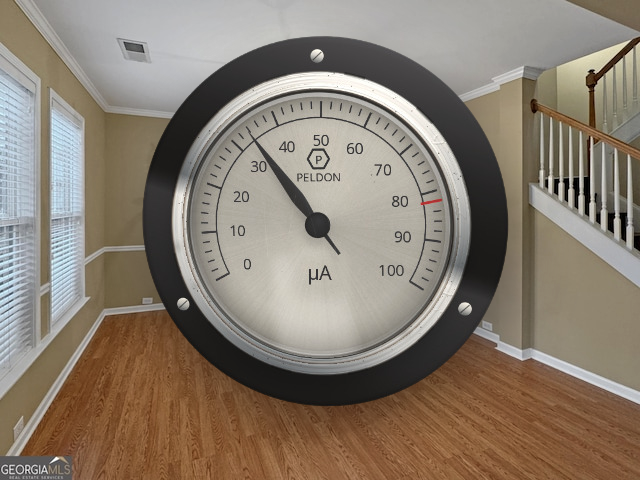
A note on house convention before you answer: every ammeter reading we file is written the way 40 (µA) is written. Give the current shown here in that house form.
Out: 34 (µA)
